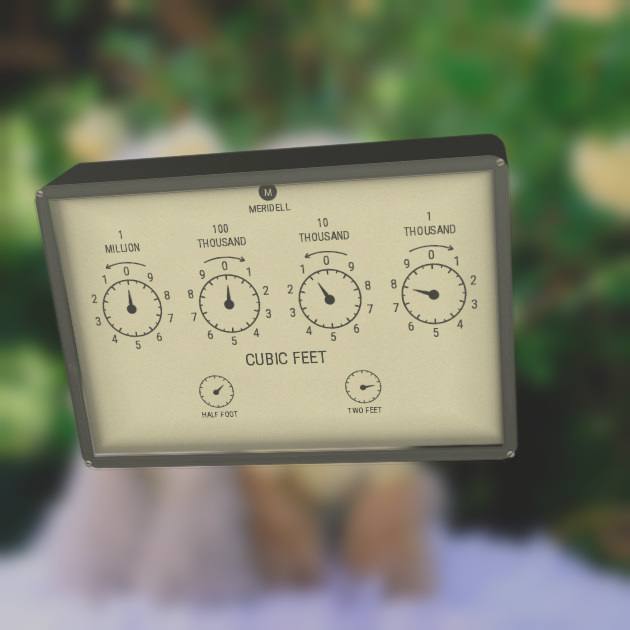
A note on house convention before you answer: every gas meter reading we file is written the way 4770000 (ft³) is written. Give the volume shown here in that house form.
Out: 800 (ft³)
